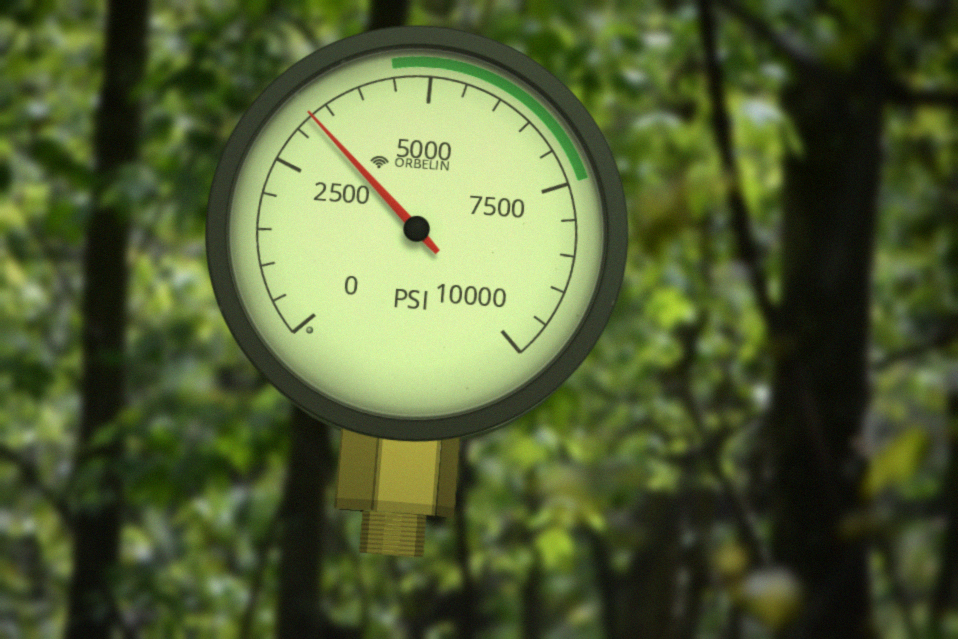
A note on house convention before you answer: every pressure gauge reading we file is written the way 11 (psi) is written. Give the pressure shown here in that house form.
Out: 3250 (psi)
